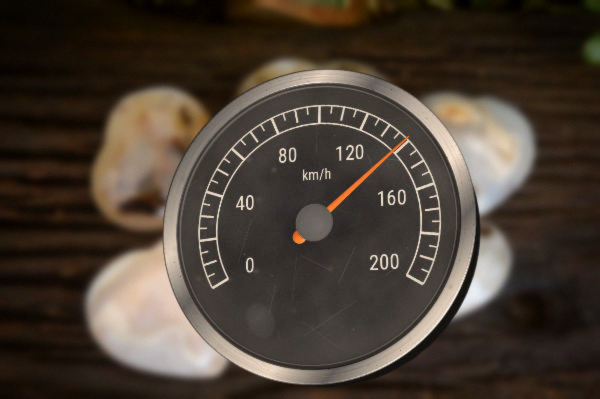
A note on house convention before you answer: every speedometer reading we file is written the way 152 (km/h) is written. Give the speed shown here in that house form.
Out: 140 (km/h)
